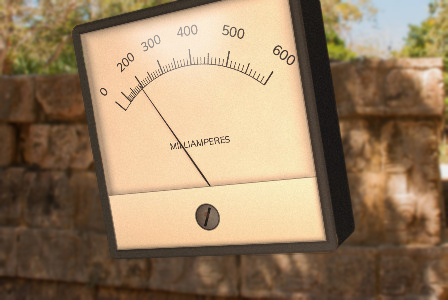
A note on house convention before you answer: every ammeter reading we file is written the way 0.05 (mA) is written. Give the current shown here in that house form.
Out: 200 (mA)
